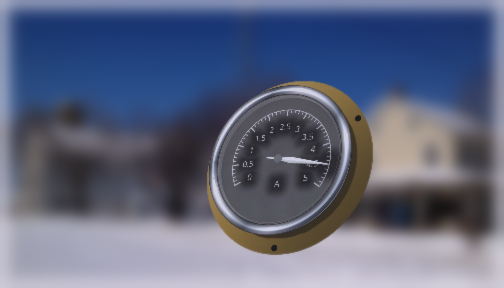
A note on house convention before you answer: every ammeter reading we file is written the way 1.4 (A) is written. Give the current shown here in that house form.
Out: 4.5 (A)
